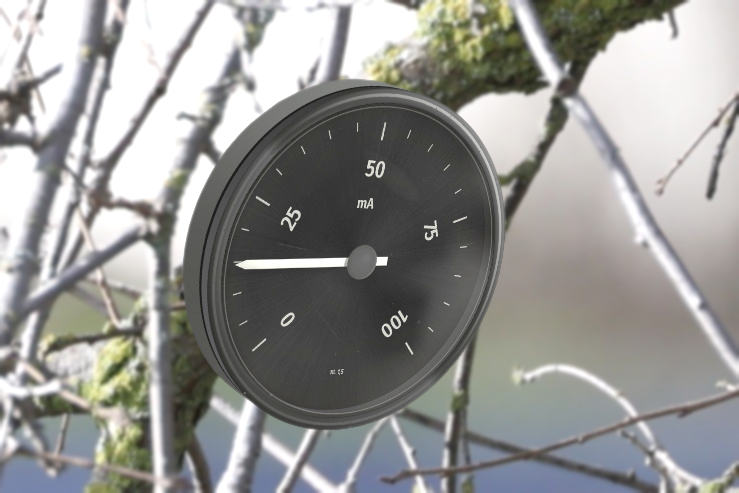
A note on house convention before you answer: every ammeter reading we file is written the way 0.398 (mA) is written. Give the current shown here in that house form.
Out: 15 (mA)
